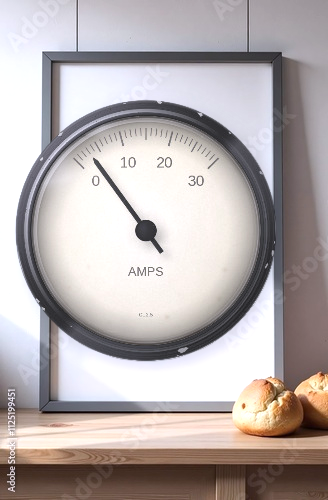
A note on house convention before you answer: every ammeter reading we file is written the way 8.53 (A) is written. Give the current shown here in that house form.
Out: 3 (A)
